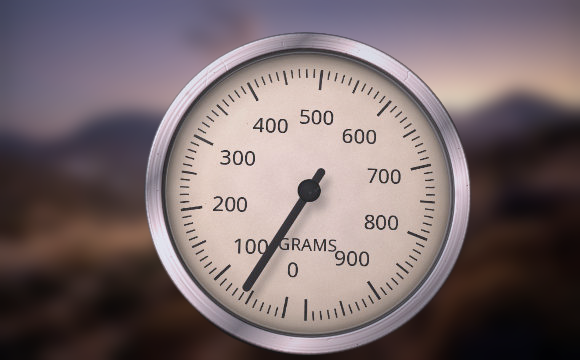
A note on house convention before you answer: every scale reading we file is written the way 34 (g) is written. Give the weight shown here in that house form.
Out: 60 (g)
